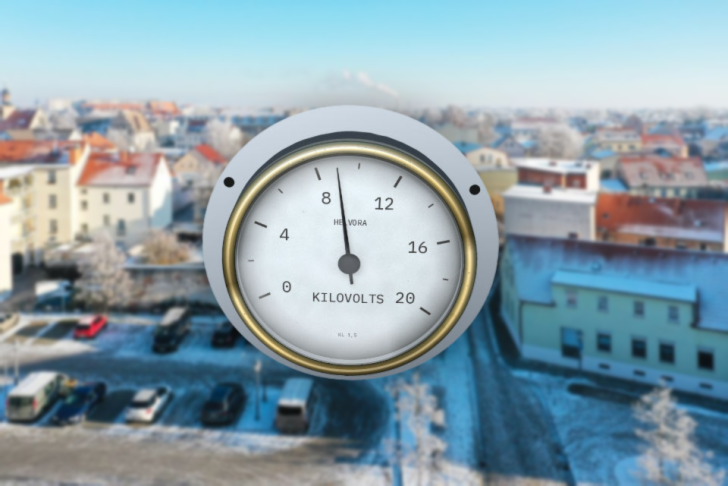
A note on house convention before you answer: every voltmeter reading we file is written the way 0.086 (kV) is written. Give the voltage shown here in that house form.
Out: 9 (kV)
